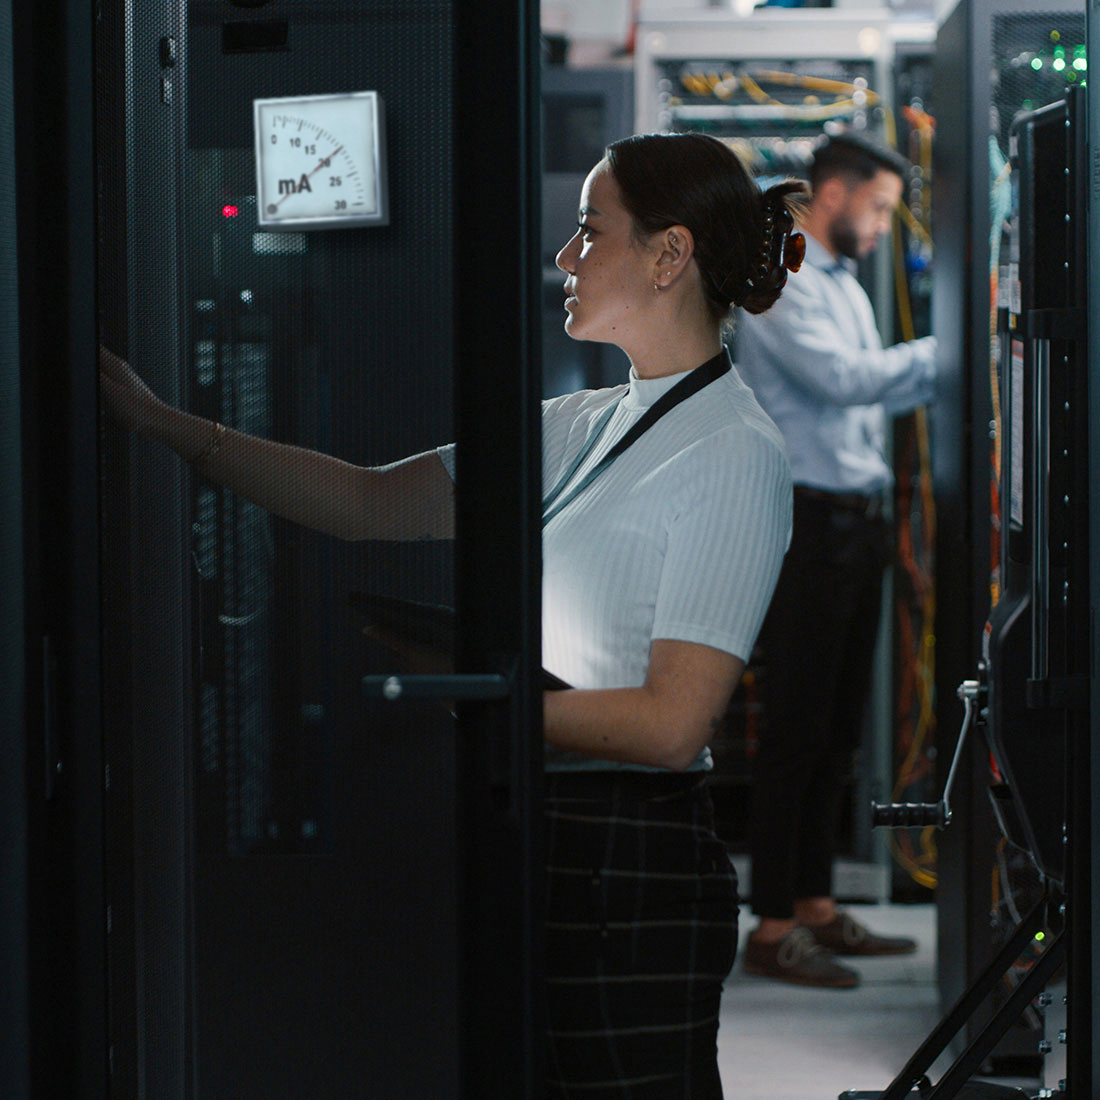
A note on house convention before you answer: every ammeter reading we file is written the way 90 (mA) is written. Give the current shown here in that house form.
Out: 20 (mA)
